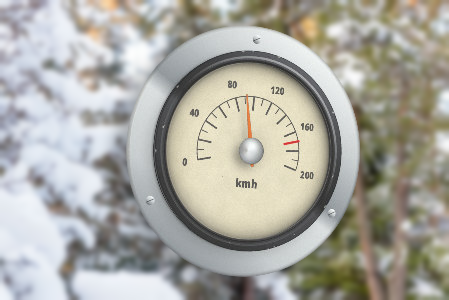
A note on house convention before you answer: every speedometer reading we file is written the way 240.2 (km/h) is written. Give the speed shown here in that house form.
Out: 90 (km/h)
